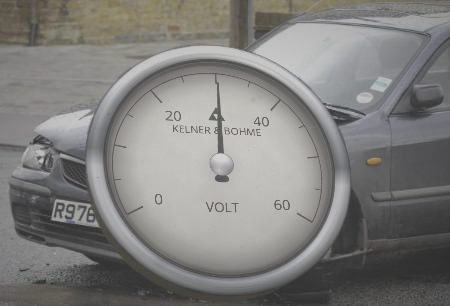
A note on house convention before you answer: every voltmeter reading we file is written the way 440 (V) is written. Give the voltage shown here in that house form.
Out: 30 (V)
